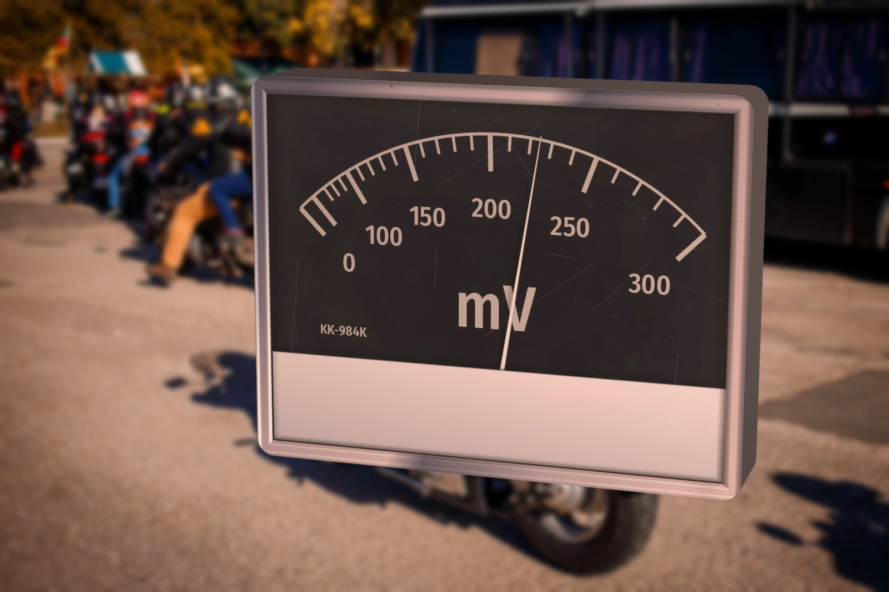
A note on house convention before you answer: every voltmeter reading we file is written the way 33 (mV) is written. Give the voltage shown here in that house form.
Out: 225 (mV)
